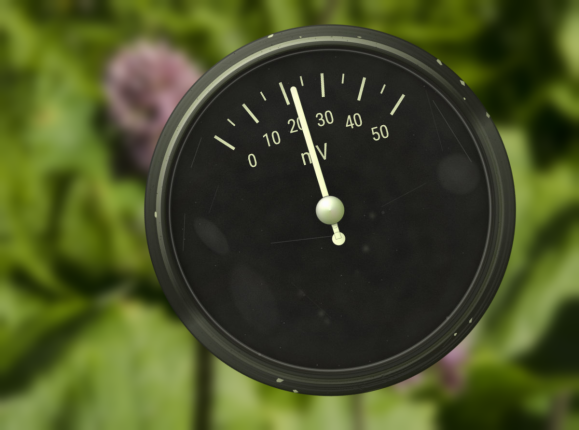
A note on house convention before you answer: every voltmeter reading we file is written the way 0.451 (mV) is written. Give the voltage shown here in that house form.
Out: 22.5 (mV)
